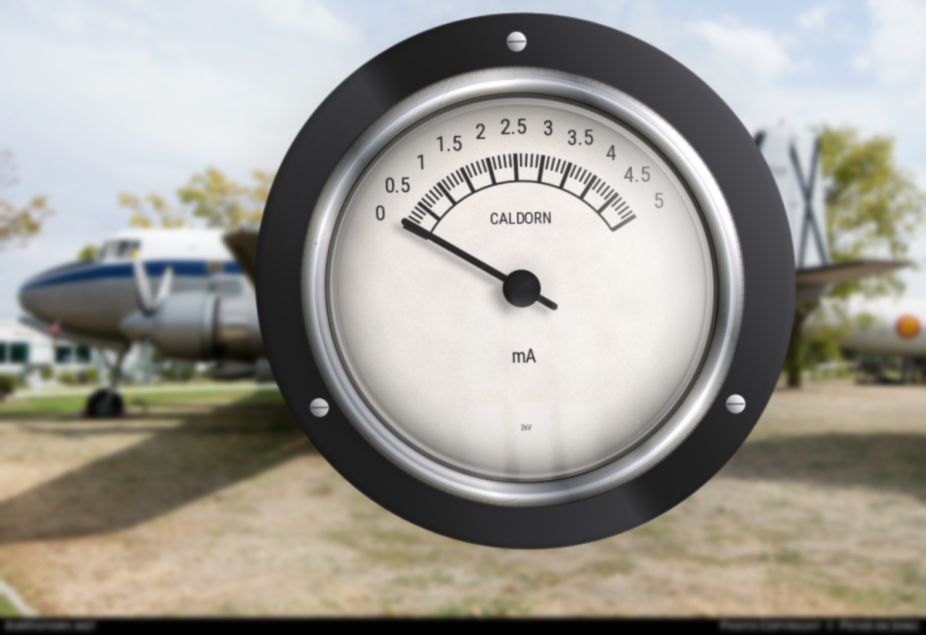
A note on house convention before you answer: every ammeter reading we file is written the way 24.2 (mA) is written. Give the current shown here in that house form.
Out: 0.1 (mA)
